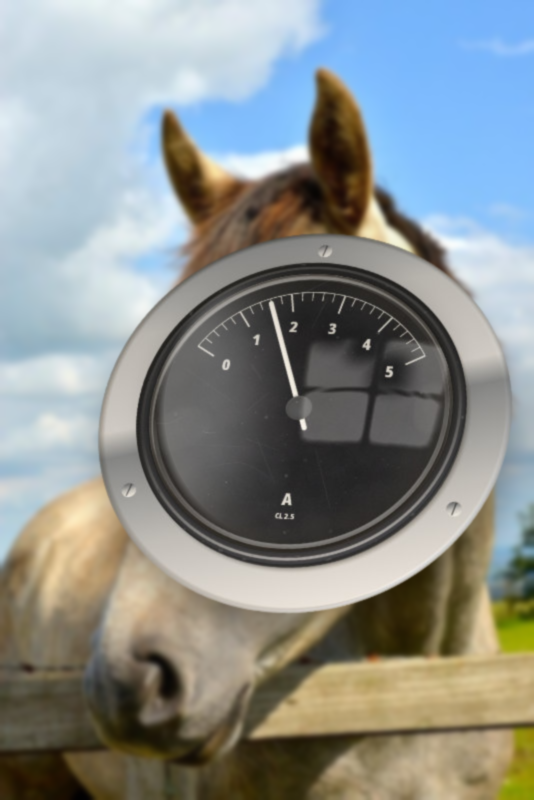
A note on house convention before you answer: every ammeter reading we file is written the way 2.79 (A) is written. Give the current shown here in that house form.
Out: 1.6 (A)
